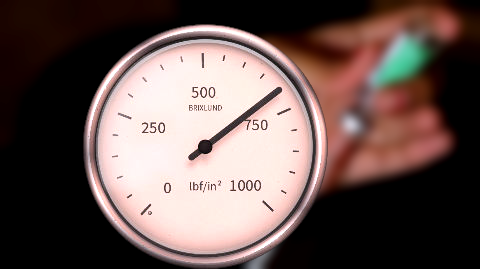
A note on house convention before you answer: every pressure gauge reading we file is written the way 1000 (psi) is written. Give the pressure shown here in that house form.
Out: 700 (psi)
